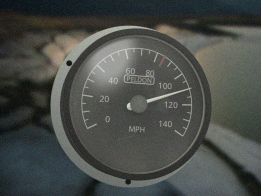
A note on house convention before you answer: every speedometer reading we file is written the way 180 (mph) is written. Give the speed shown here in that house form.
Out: 110 (mph)
